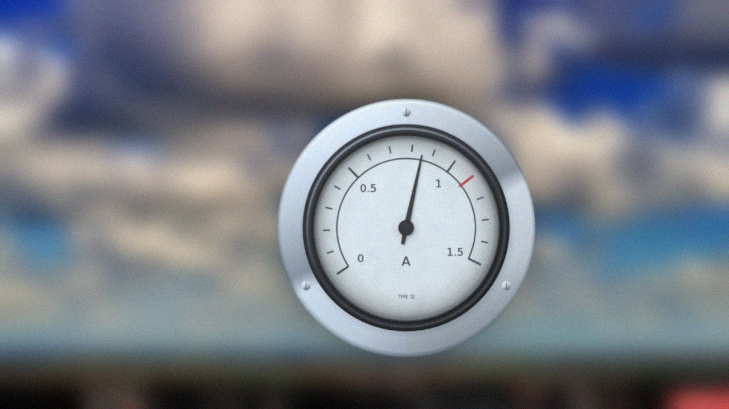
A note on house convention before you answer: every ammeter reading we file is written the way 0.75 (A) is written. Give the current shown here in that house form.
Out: 0.85 (A)
